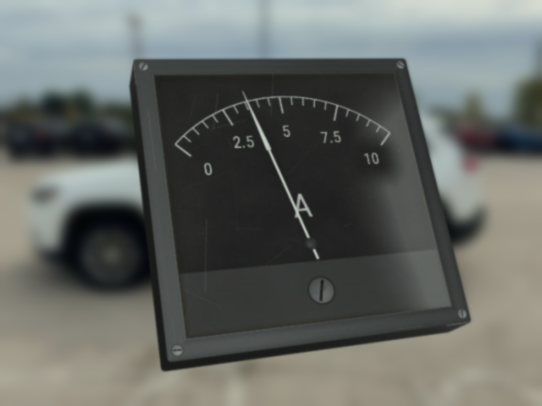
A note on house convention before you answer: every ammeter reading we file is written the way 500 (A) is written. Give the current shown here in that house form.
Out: 3.5 (A)
